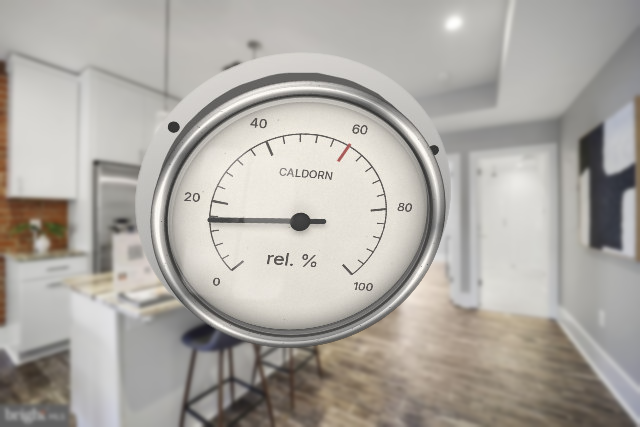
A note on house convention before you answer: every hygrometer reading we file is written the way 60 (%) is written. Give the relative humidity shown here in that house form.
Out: 16 (%)
